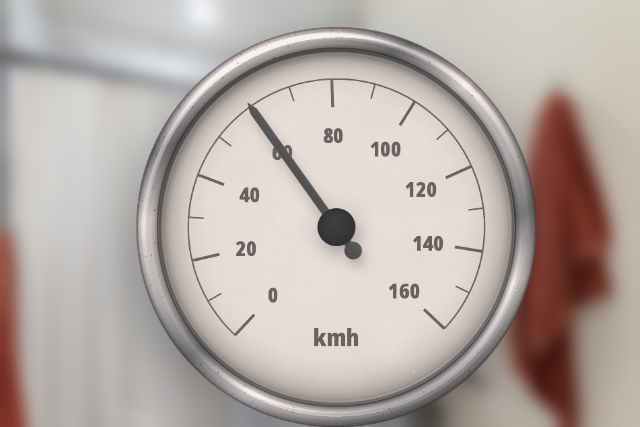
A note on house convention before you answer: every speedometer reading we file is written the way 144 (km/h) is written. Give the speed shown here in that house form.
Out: 60 (km/h)
